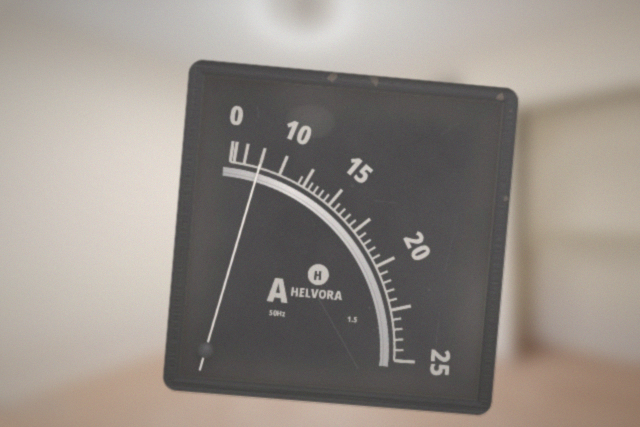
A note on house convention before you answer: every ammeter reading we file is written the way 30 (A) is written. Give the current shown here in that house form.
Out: 7.5 (A)
